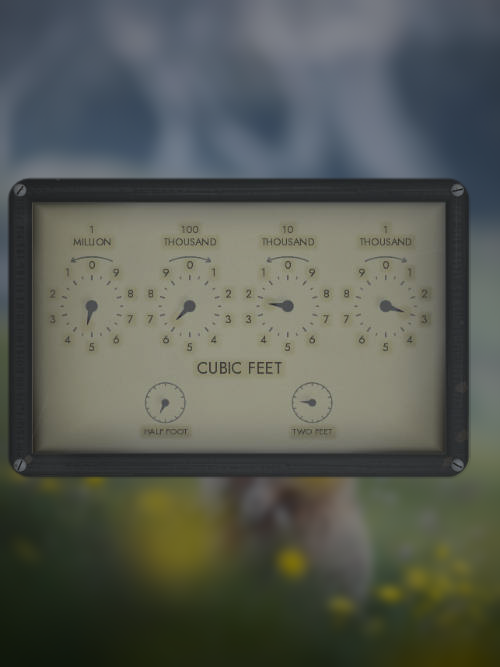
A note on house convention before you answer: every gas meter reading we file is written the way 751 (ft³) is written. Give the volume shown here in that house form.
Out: 462300 (ft³)
